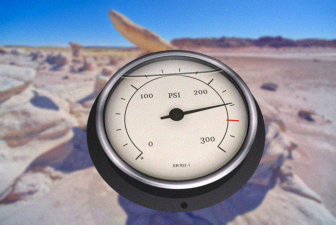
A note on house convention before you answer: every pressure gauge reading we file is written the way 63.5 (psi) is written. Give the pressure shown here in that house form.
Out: 240 (psi)
